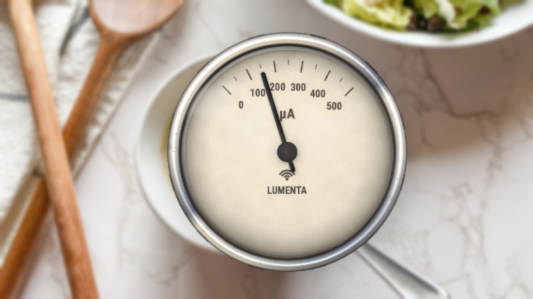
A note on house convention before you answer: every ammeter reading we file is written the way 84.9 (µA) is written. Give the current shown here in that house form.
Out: 150 (µA)
